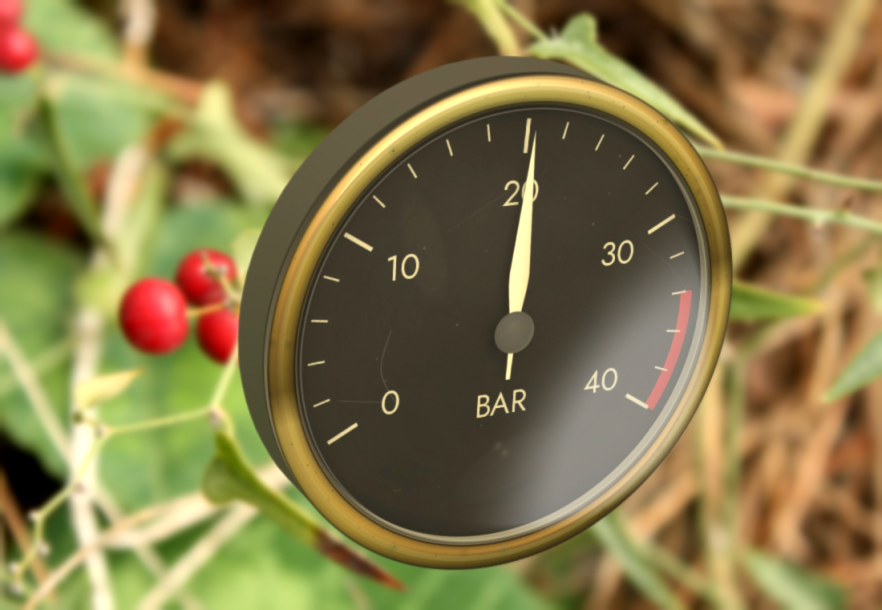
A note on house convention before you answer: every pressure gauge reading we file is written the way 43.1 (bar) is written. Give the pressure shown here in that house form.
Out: 20 (bar)
